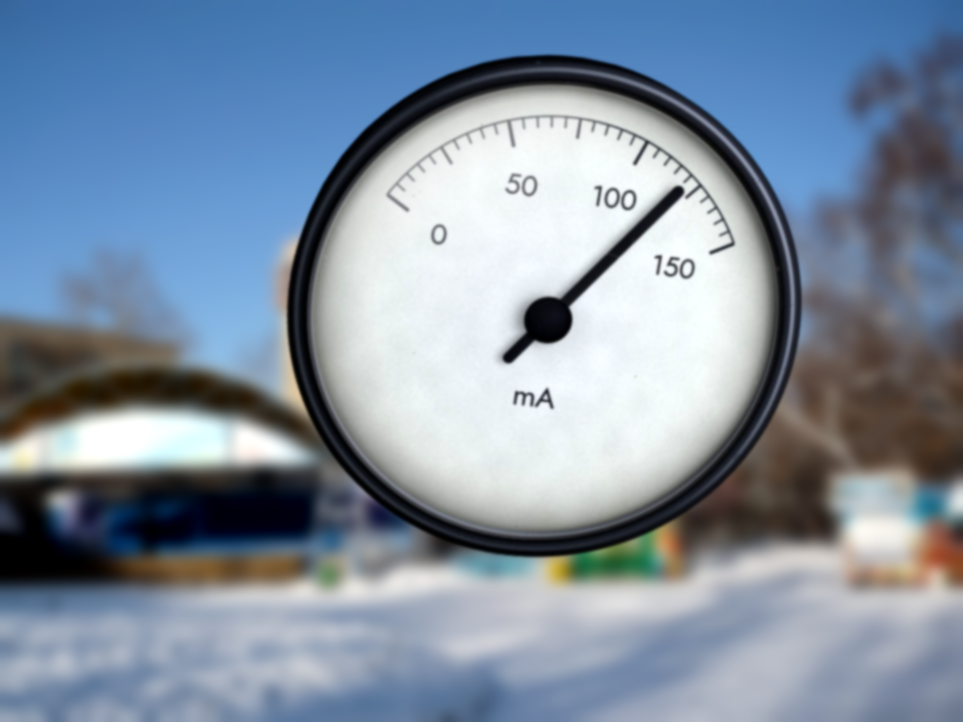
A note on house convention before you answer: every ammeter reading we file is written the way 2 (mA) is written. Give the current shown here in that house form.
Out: 120 (mA)
